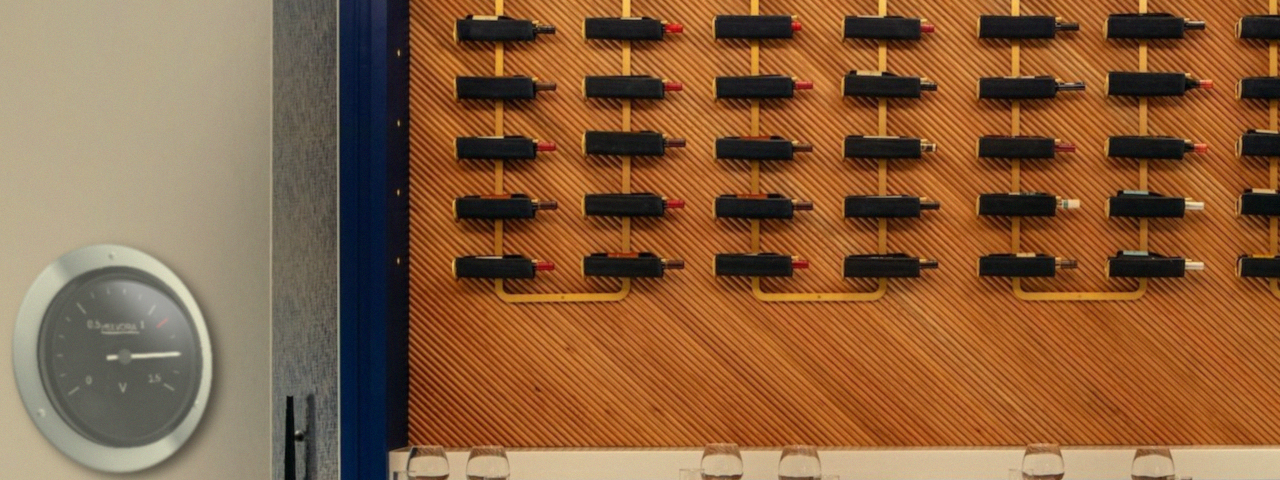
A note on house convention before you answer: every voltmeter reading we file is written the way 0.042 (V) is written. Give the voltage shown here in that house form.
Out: 1.3 (V)
